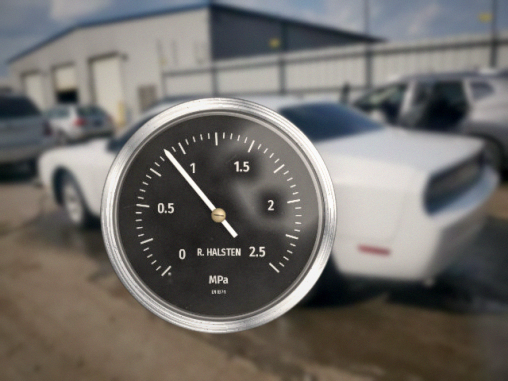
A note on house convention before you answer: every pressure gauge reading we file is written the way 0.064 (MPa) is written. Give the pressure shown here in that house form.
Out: 0.9 (MPa)
